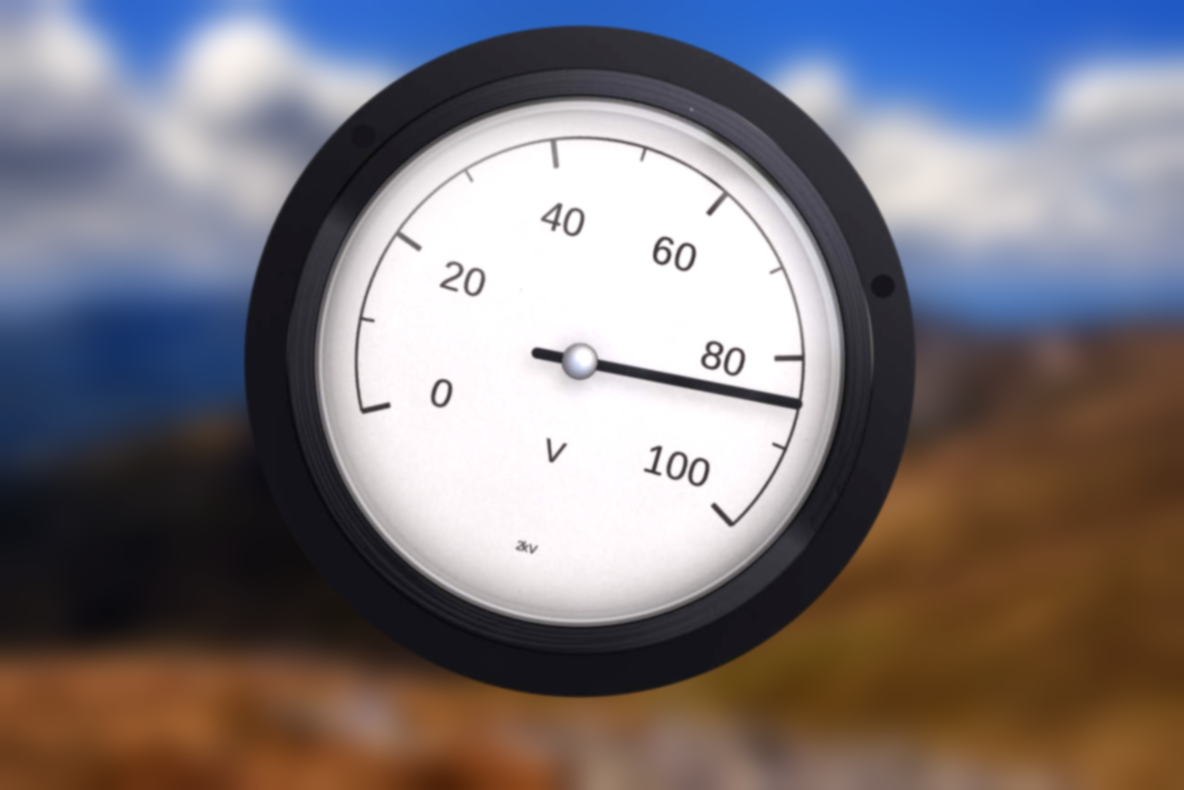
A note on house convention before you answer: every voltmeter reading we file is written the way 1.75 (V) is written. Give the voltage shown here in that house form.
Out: 85 (V)
